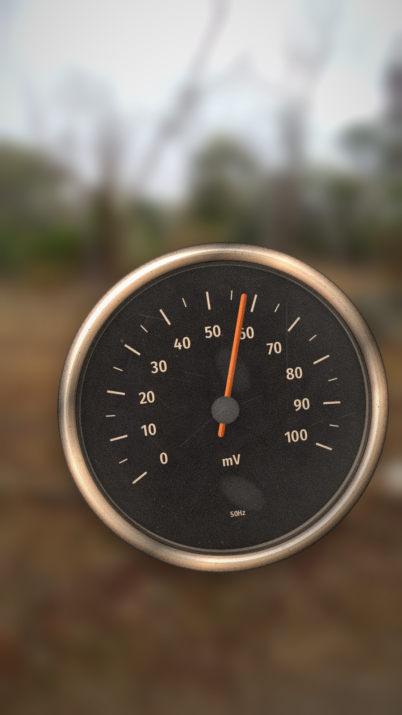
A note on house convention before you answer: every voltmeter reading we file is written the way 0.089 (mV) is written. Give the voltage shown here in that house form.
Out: 57.5 (mV)
